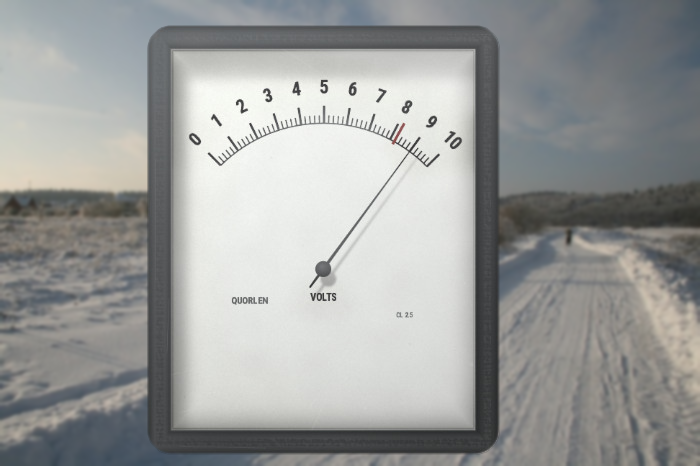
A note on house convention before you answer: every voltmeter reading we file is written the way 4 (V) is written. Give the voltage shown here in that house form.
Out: 9 (V)
